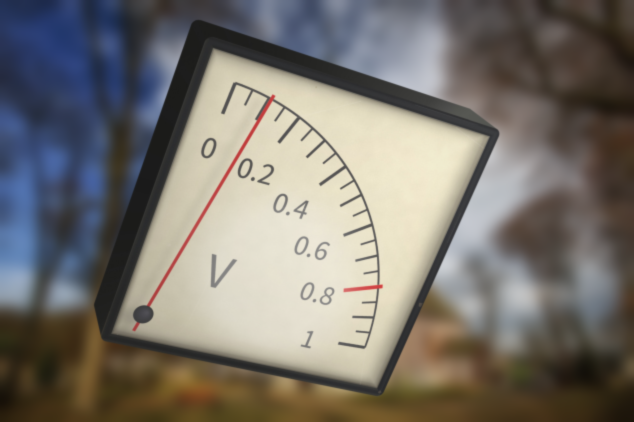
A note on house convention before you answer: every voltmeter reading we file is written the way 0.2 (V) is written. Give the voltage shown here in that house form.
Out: 0.1 (V)
